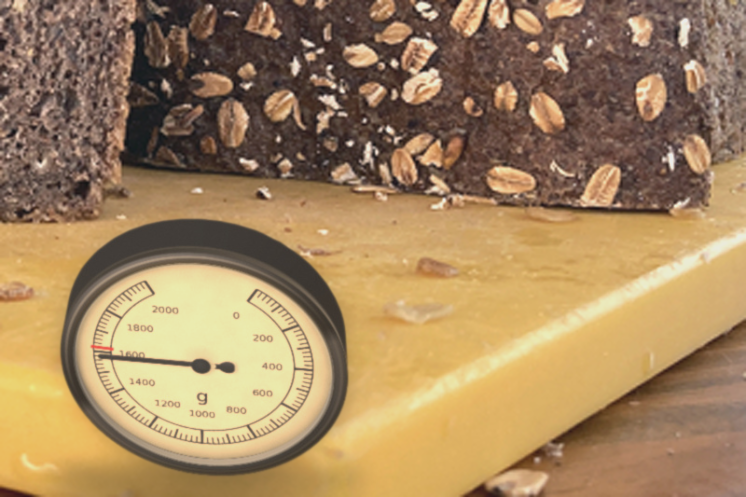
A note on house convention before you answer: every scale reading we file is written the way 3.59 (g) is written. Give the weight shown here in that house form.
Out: 1600 (g)
